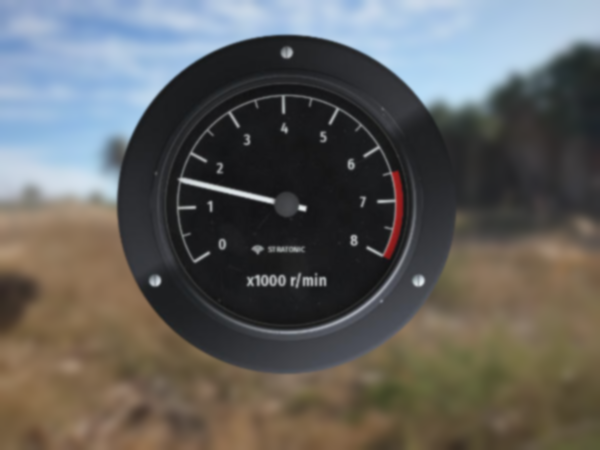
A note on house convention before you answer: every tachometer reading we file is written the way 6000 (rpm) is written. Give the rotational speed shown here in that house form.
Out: 1500 (rpm)
